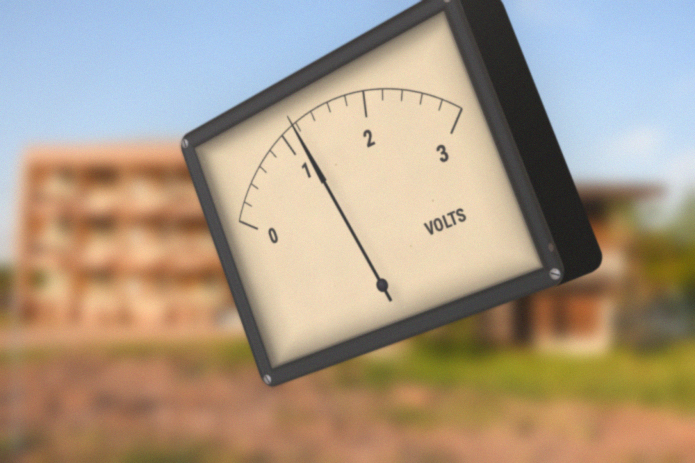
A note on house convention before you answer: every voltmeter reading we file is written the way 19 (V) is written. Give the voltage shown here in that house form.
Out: 1.2 (V)
